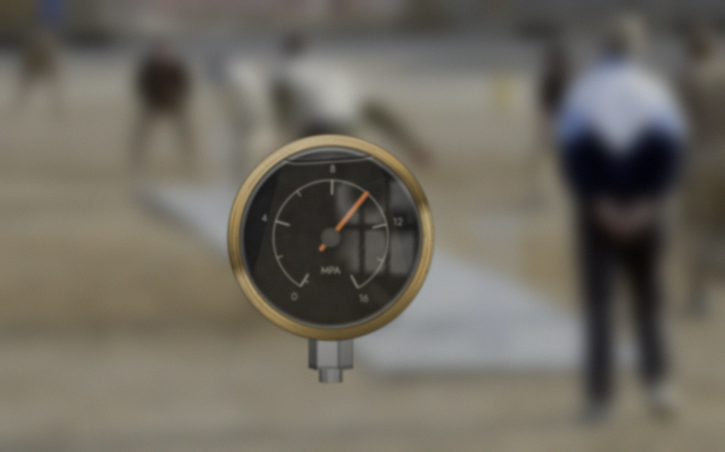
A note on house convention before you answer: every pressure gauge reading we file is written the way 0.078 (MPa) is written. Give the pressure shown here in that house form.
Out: 10 (MPa)
